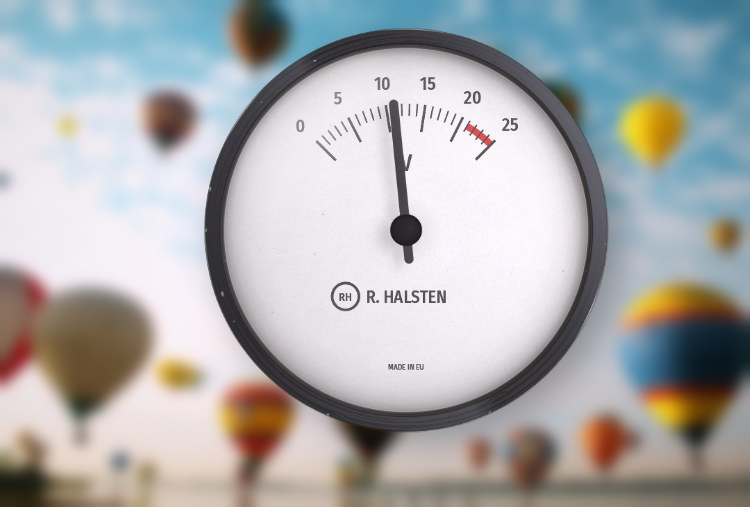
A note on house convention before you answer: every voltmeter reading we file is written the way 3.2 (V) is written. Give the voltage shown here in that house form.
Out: 11 (V)
